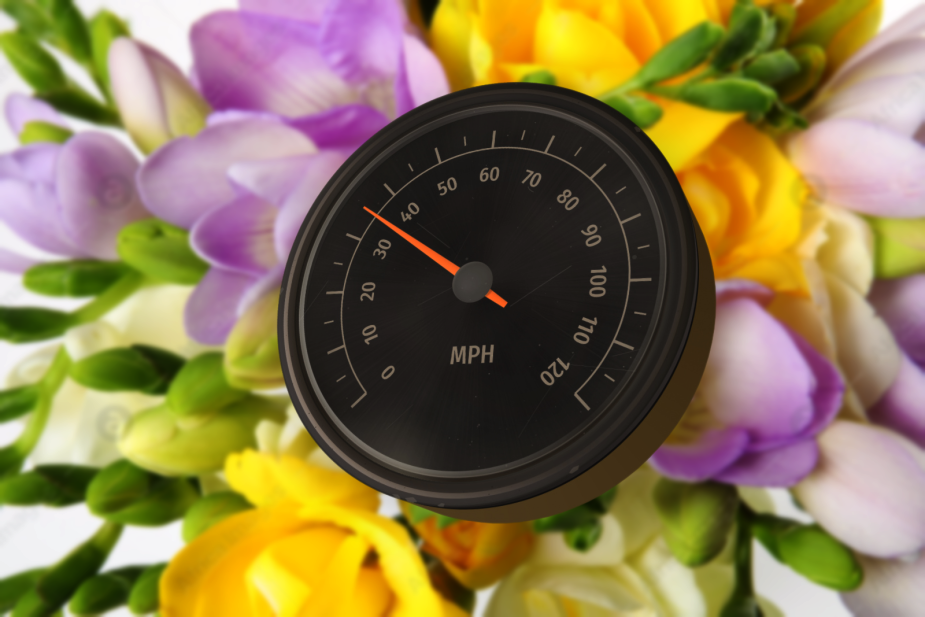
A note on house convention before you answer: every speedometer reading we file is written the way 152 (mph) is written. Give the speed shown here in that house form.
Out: 35 (mph)
